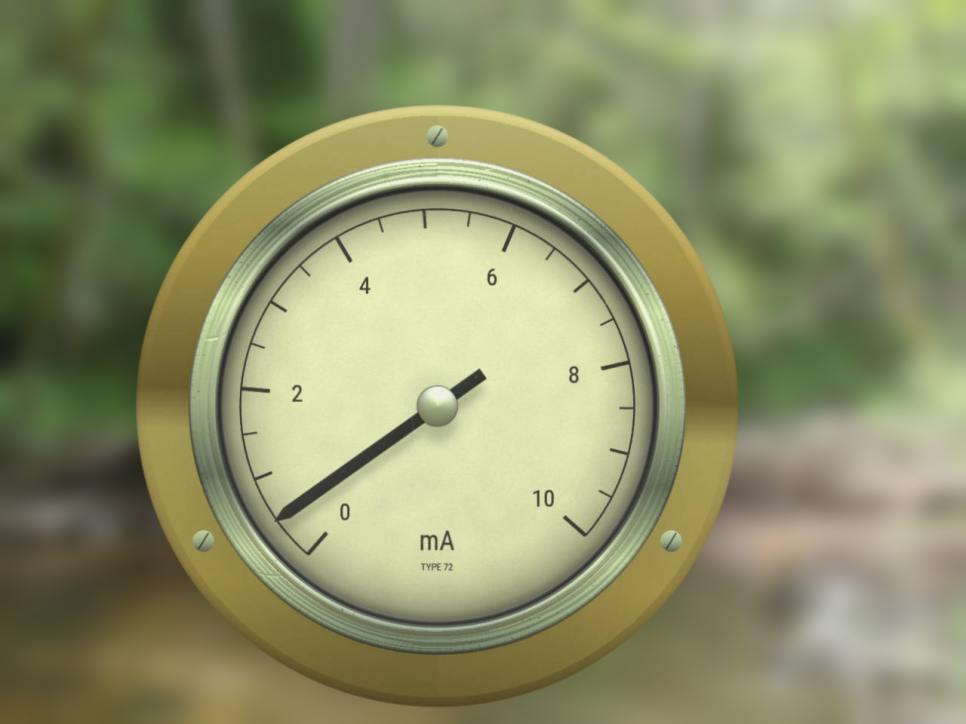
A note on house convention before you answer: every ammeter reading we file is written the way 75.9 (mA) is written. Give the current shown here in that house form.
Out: 0.5 (mA)
